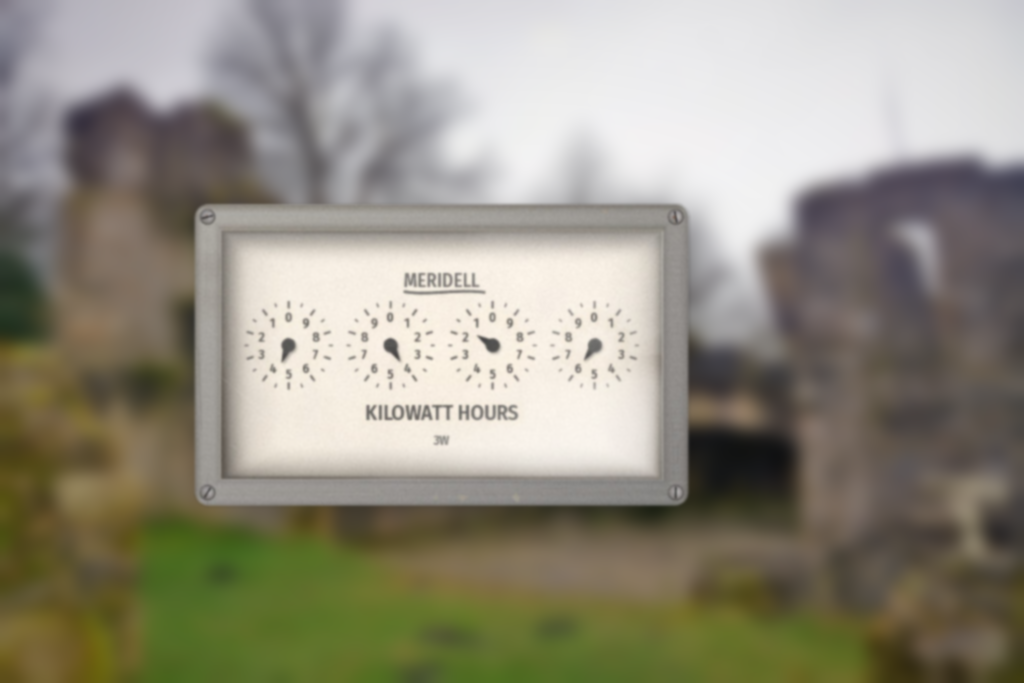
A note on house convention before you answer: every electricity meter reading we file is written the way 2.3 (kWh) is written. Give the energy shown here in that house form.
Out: 4416 (kWh)
